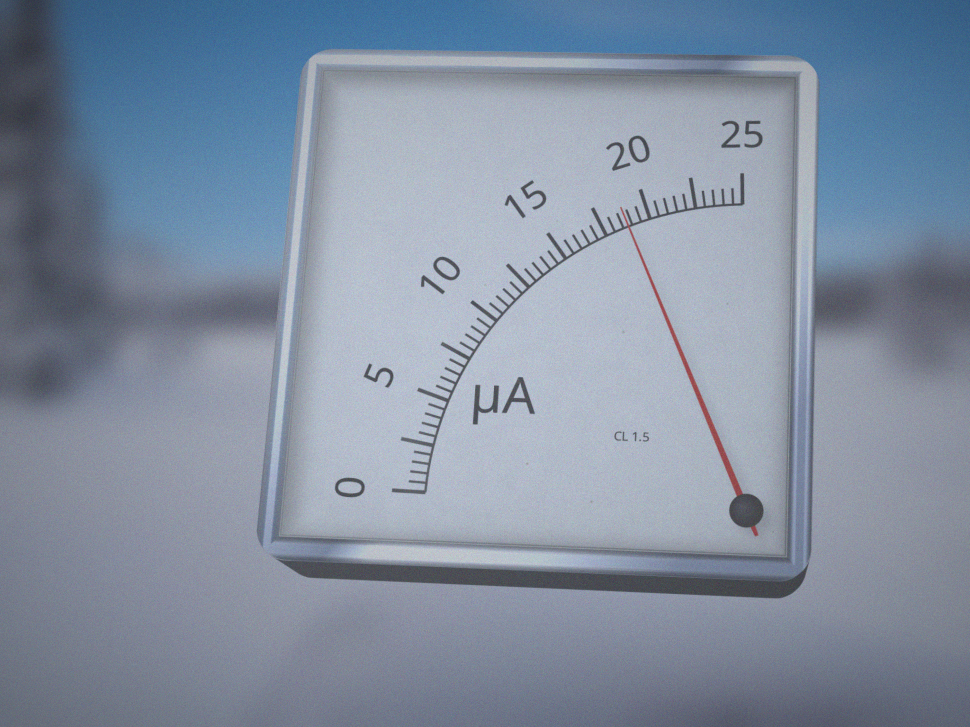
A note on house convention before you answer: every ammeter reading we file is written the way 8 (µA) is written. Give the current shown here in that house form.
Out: 18.75 (µA)
